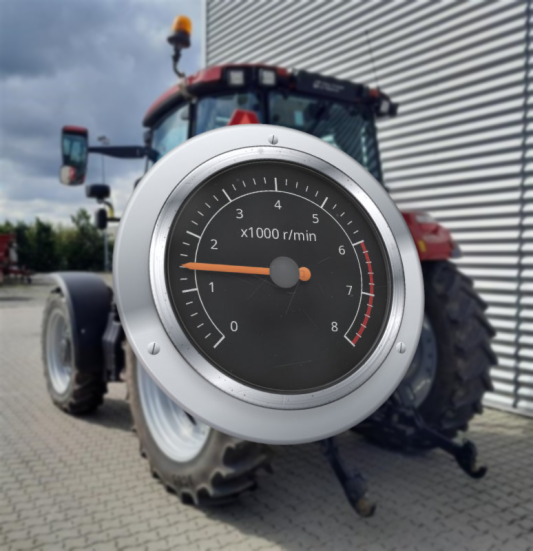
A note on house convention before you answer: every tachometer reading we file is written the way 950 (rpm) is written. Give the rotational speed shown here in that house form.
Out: 1400 (rpm)
